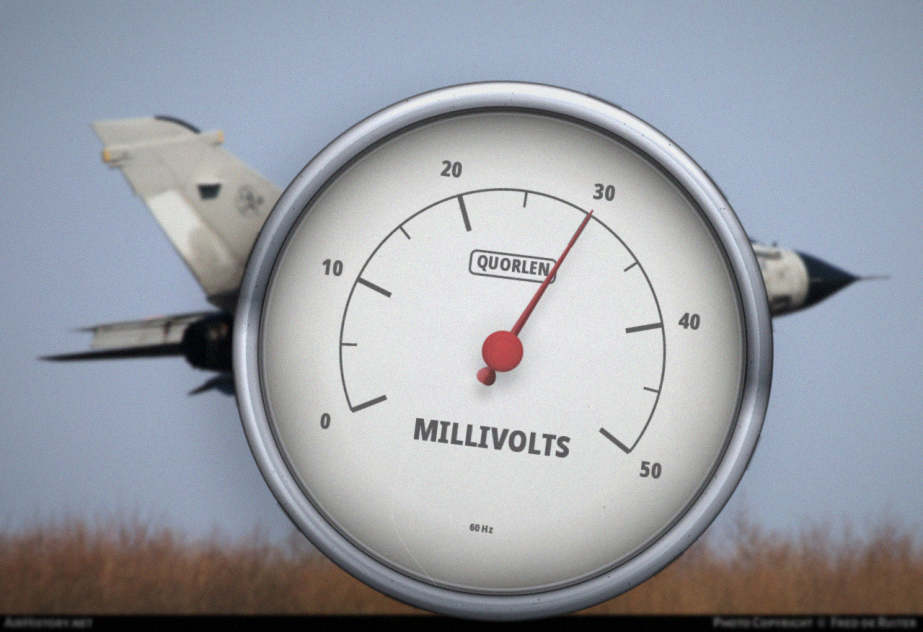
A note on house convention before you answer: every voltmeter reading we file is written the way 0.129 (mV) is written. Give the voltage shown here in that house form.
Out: 30 (mV)
